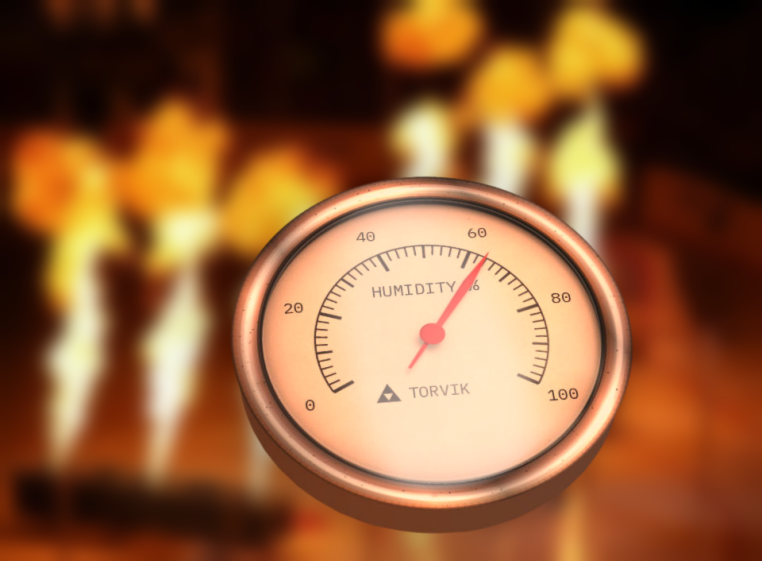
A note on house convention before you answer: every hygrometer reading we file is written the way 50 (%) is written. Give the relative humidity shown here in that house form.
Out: 64 (%)
